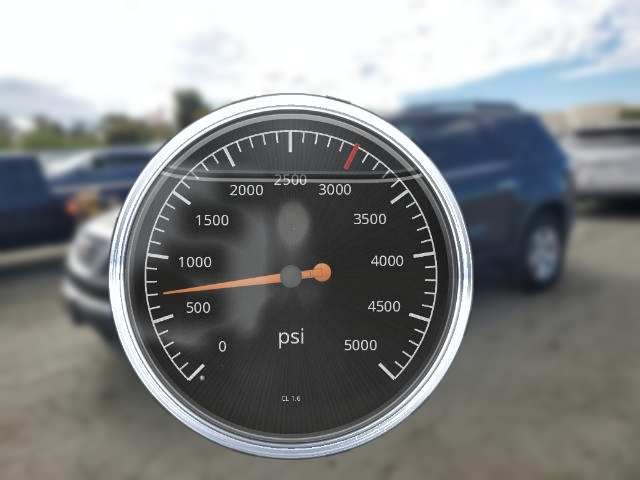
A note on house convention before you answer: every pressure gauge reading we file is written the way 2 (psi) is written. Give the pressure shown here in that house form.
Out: 700 (psi)
